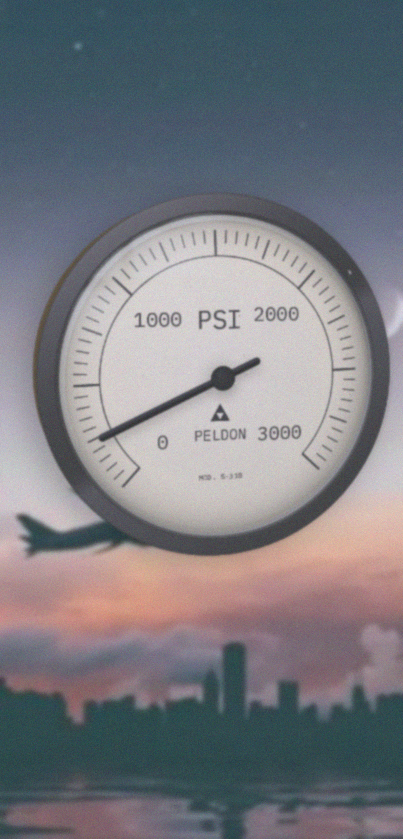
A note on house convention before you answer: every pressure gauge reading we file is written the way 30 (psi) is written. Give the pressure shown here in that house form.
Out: 250 (psi)
